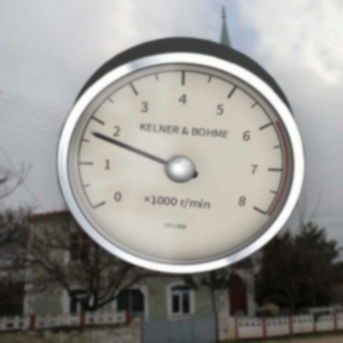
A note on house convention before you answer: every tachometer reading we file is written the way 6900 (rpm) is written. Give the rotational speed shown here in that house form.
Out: 1750 (rpm)
